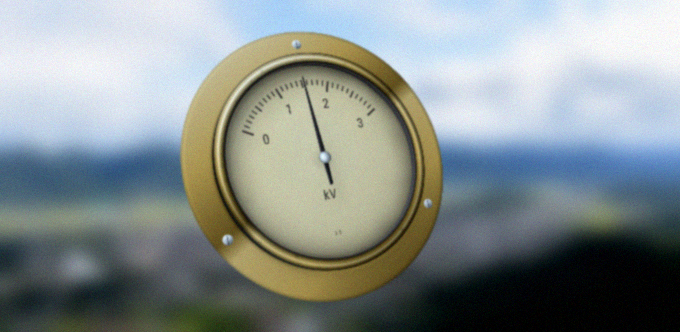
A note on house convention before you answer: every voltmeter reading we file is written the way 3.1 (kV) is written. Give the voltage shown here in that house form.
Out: 1.5 (kV)
